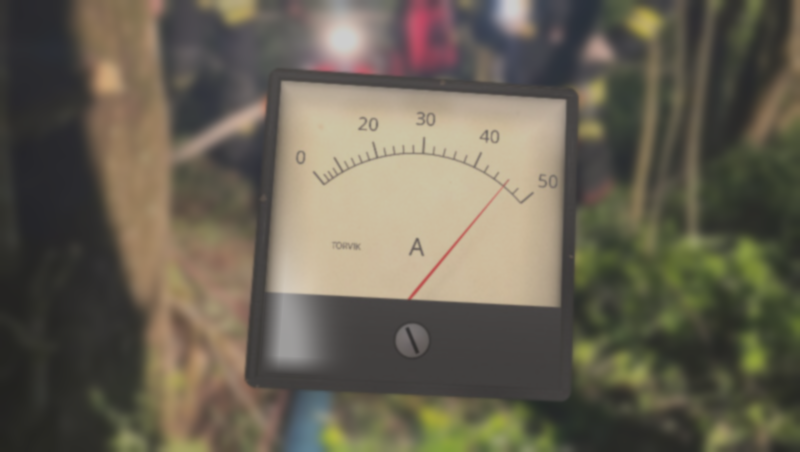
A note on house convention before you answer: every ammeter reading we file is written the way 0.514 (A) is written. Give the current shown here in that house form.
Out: 46 (A)
